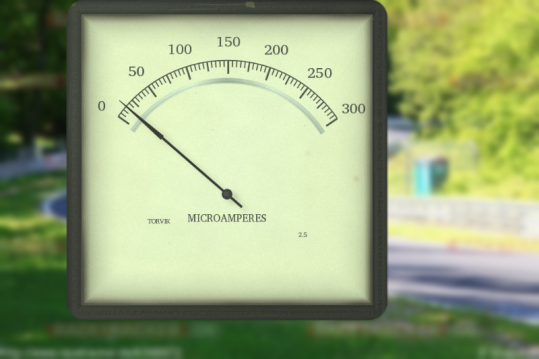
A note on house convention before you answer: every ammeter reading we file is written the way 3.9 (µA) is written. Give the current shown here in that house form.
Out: 15 (µA)
